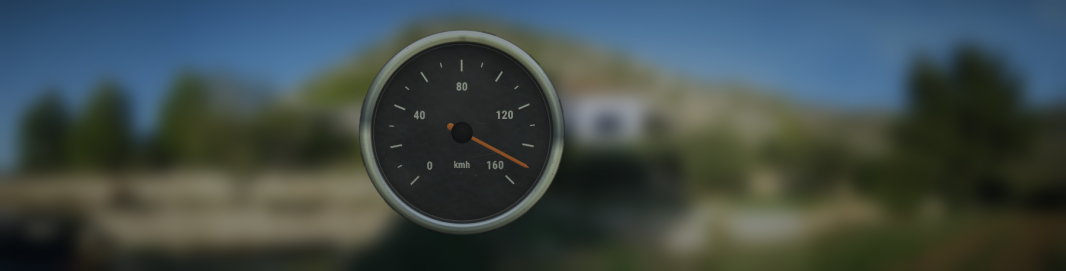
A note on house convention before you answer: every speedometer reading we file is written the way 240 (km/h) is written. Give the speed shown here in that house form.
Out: 150 (km/h)
